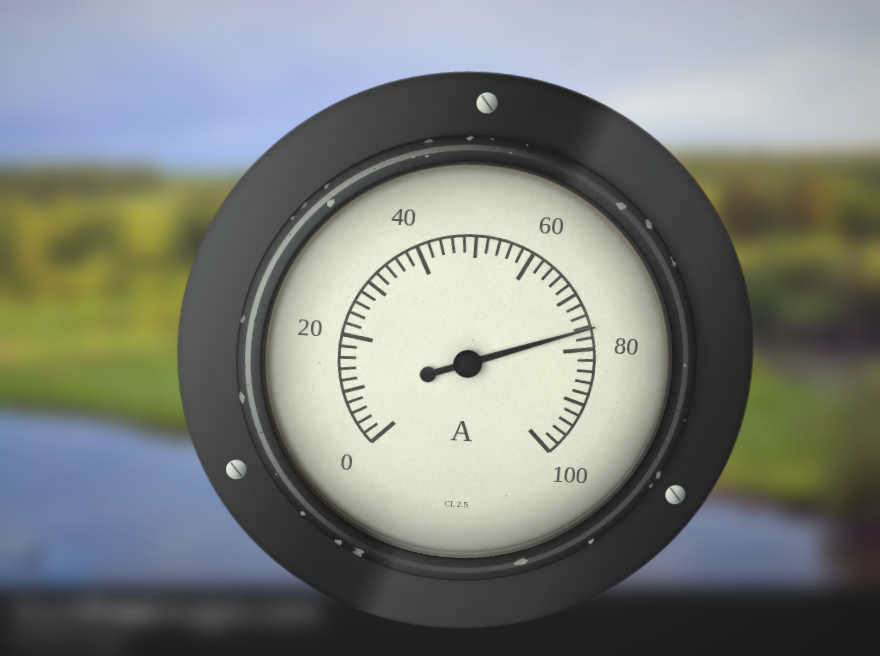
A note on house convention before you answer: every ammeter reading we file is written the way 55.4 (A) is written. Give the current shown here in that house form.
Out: 76 (A)
